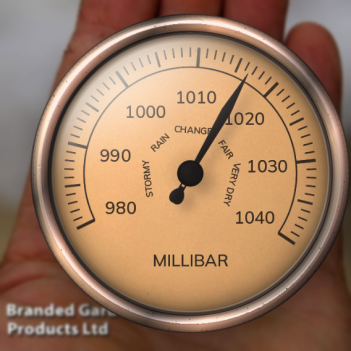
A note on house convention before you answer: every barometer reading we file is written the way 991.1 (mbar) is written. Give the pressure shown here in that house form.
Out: 1016.5 (mbar)
